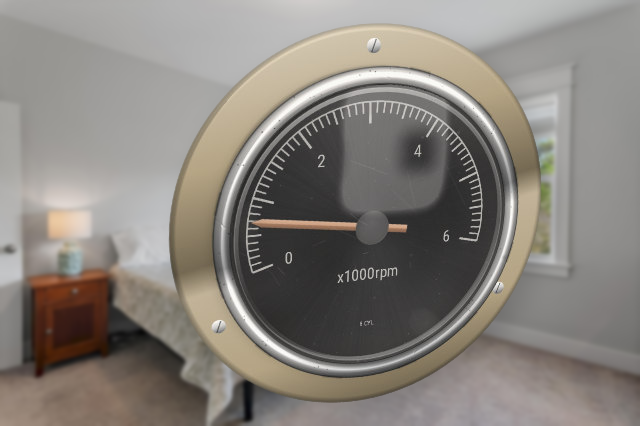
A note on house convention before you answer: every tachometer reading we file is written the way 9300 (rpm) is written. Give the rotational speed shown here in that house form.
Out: 700 (rpm)
